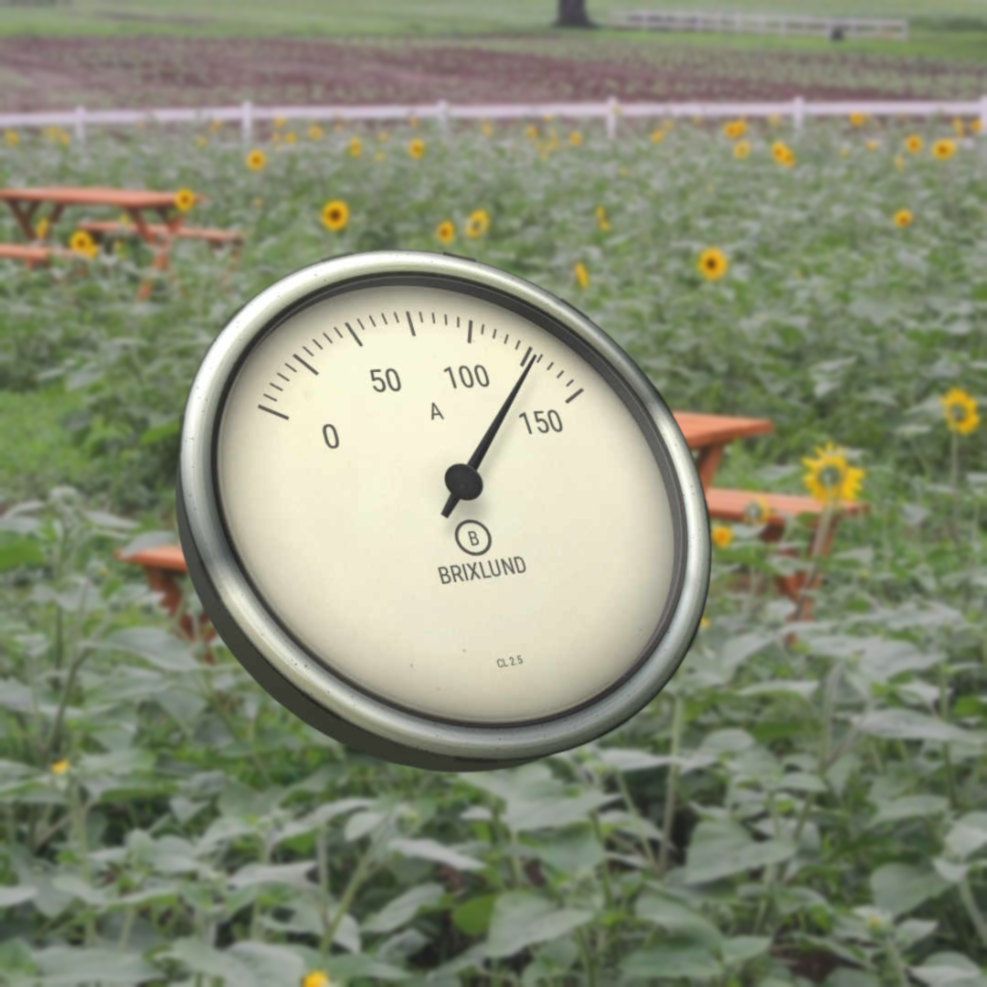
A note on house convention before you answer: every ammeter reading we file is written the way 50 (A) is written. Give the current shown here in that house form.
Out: 127.5 (A)
